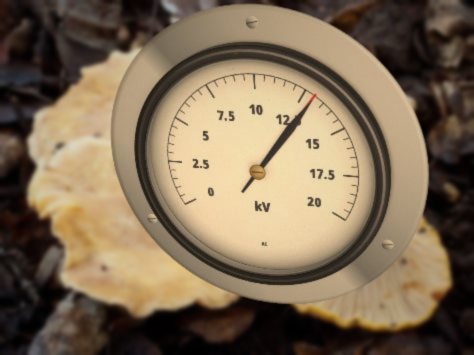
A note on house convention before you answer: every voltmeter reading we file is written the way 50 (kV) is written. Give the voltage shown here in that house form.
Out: 13 (kV)
